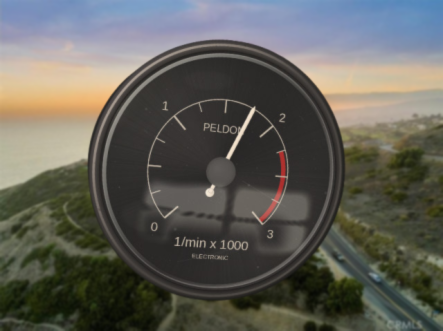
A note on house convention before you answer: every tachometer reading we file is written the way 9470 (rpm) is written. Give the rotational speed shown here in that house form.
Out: 1750 (rpm)
